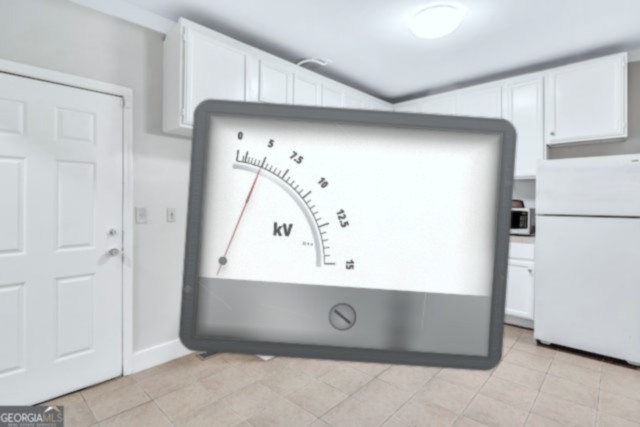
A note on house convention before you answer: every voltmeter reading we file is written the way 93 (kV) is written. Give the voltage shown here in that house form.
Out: 5 (kV)
